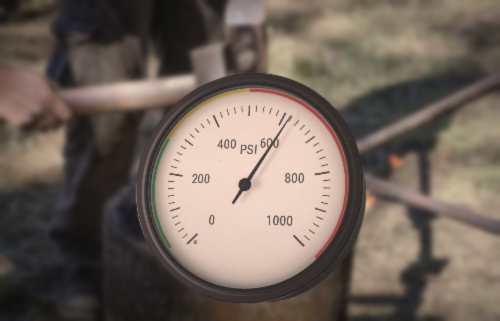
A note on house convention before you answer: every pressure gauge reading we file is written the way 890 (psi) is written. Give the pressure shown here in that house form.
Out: 620 (psi)
